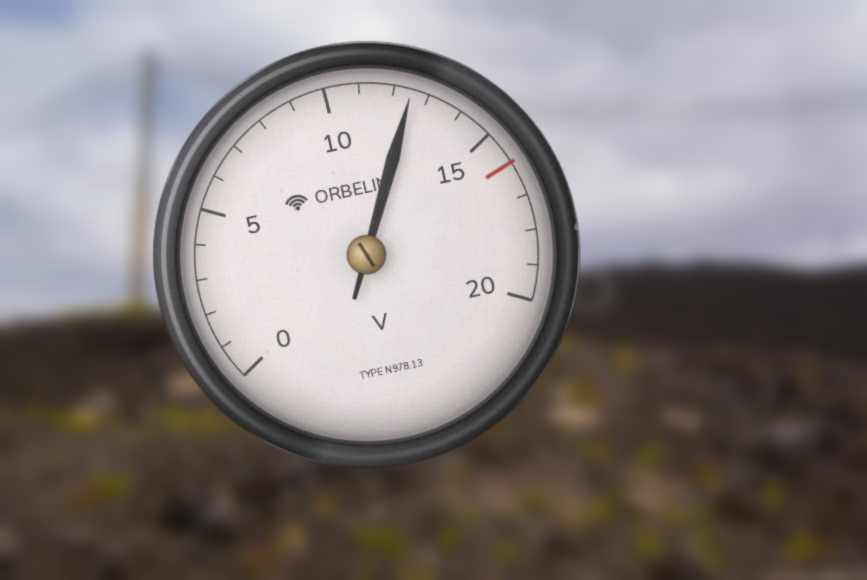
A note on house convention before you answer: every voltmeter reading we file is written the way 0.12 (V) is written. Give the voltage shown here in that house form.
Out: 12.5 (V)
